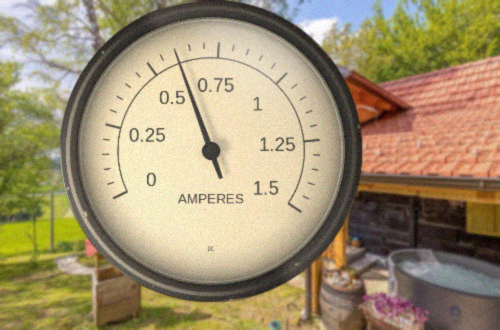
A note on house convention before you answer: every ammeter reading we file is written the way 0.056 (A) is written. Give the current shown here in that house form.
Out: 0.6 (A)
